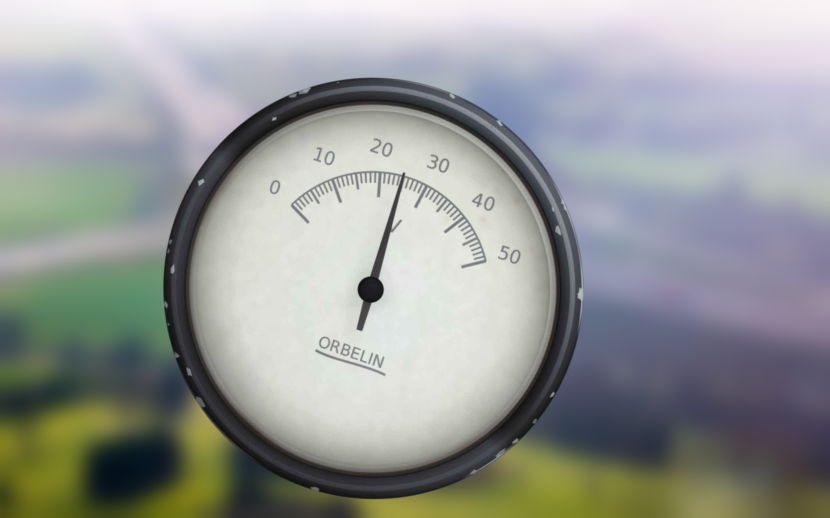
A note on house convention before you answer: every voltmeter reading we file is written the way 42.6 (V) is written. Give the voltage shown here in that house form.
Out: 25 (V)
